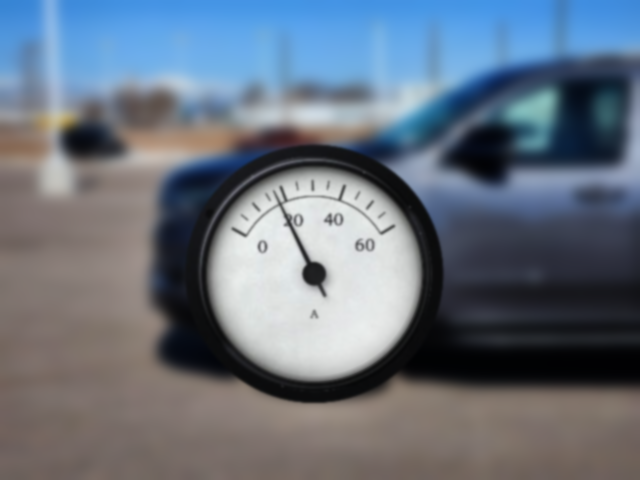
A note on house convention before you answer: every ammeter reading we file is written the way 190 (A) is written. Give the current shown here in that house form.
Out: 17.5 (A)
